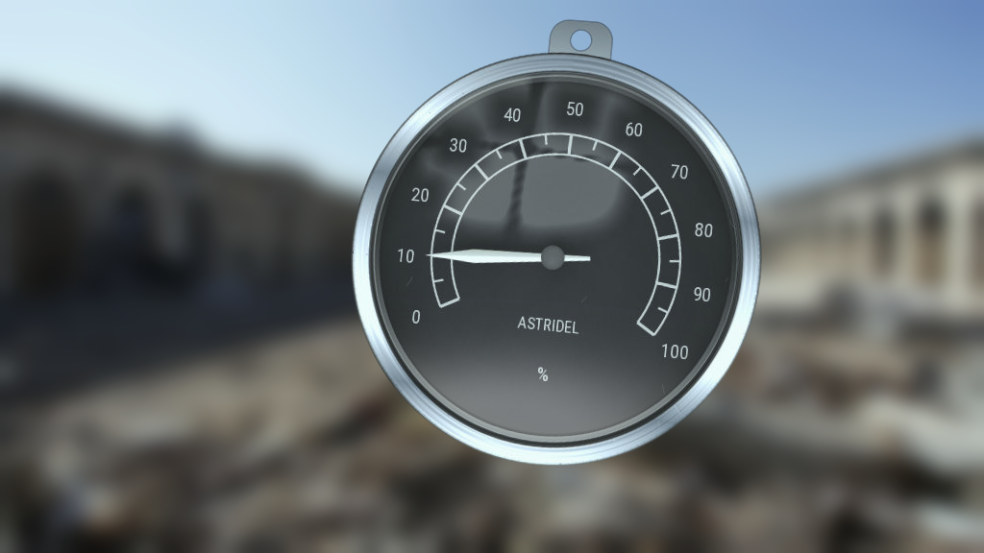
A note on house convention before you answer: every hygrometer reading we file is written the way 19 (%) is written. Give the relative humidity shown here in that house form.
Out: 10 (%)
